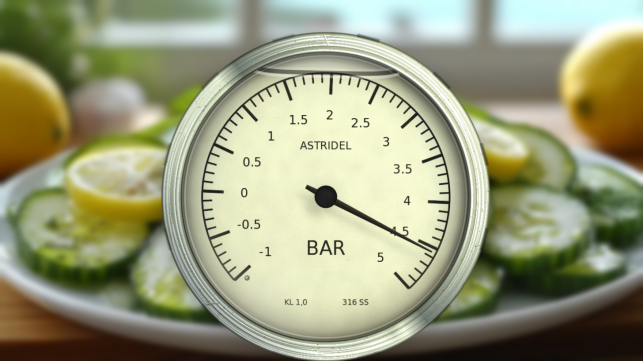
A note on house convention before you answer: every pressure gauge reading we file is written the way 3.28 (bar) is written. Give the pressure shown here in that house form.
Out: 4.55 (bar)
